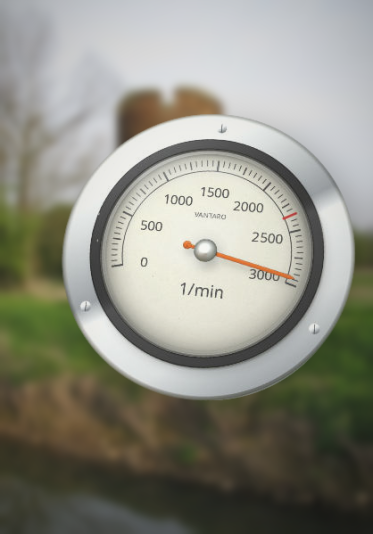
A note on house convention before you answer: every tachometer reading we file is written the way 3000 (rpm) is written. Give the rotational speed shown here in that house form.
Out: 2950 (rpm)
